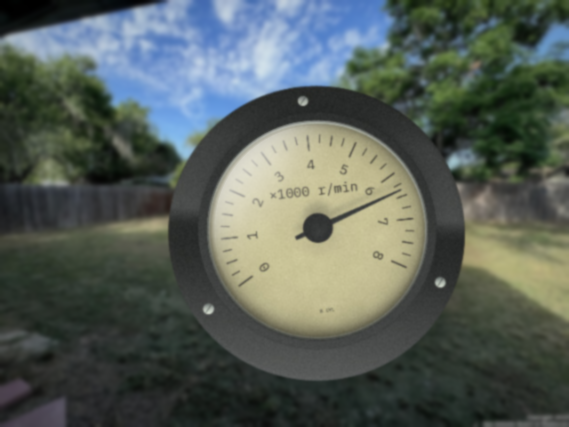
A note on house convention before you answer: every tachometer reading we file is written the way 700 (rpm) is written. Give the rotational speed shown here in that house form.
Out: 6375 (rpm)
